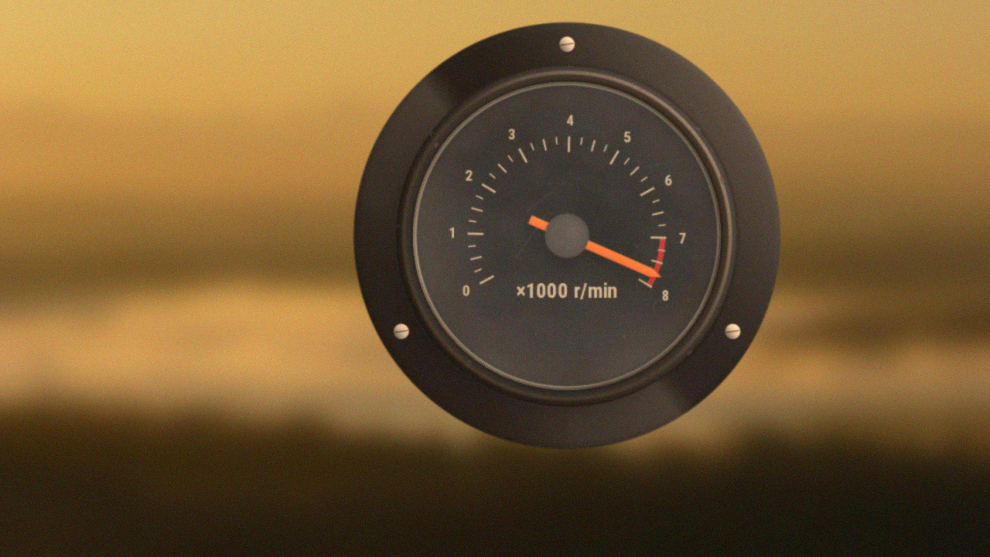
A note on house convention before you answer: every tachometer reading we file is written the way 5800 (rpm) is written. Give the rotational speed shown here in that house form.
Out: 7750 (rpm)
